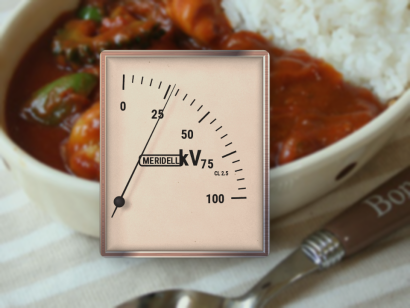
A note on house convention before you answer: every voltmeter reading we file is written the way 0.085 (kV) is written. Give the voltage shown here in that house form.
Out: 27.5 (kV)
